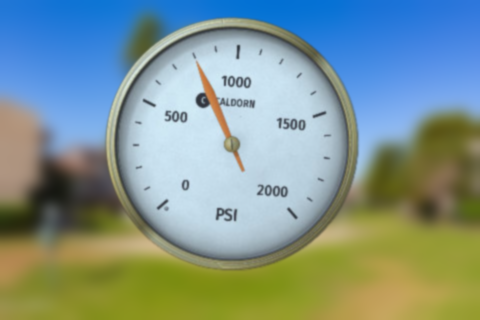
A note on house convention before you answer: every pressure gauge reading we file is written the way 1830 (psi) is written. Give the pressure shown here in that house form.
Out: 800 (psi)
